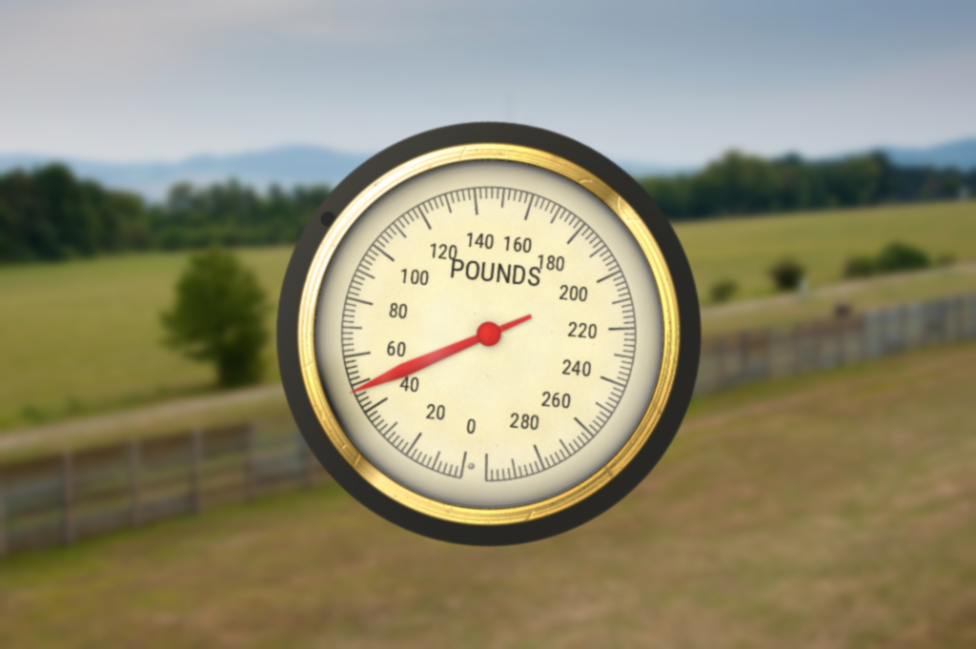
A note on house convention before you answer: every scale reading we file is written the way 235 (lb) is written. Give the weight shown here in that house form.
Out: 48 (lb)
